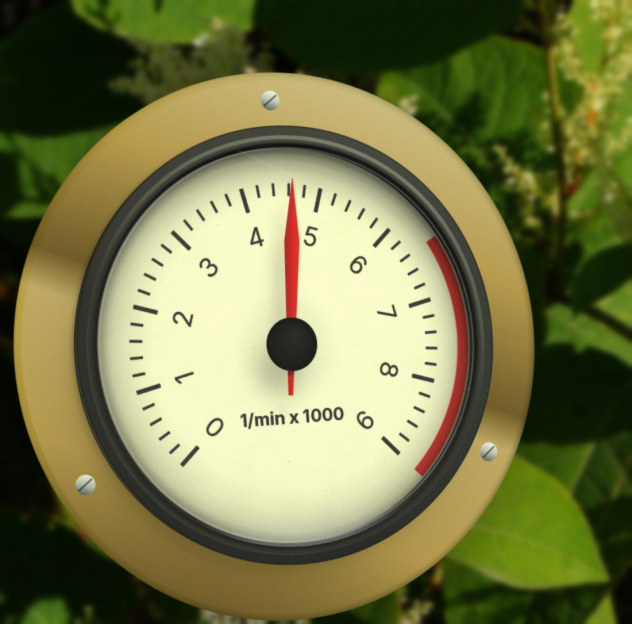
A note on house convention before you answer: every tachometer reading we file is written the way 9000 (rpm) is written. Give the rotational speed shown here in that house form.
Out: 4600 (rpm)
